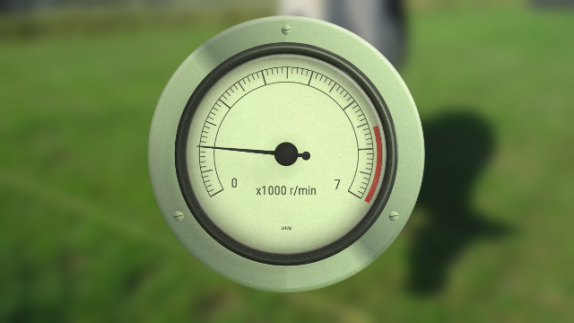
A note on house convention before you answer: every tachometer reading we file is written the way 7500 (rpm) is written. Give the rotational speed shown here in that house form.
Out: 1000 (rpm)
